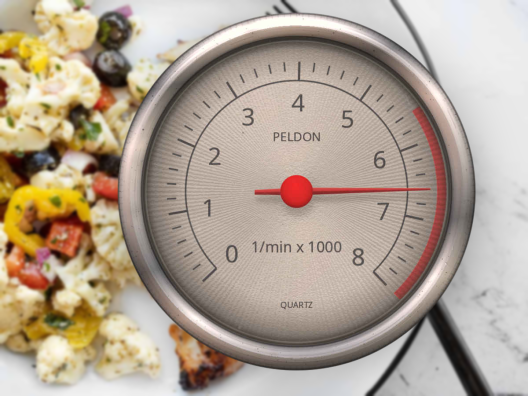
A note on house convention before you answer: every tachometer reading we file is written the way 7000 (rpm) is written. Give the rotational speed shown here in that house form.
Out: 6600 (rpm)
